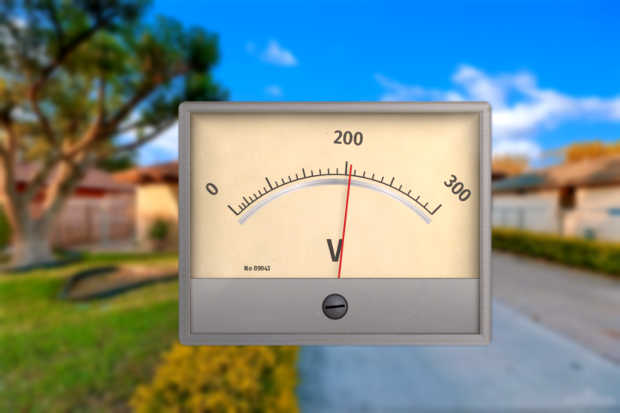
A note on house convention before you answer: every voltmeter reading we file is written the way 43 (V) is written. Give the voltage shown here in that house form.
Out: 205 (V)
